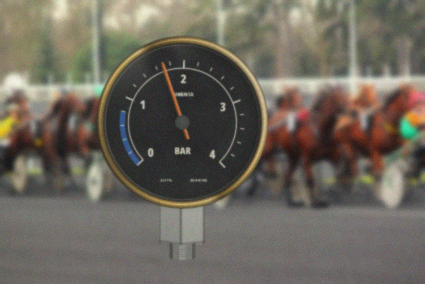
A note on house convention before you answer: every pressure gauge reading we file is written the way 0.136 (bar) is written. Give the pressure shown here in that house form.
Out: 1.7 (bar)
